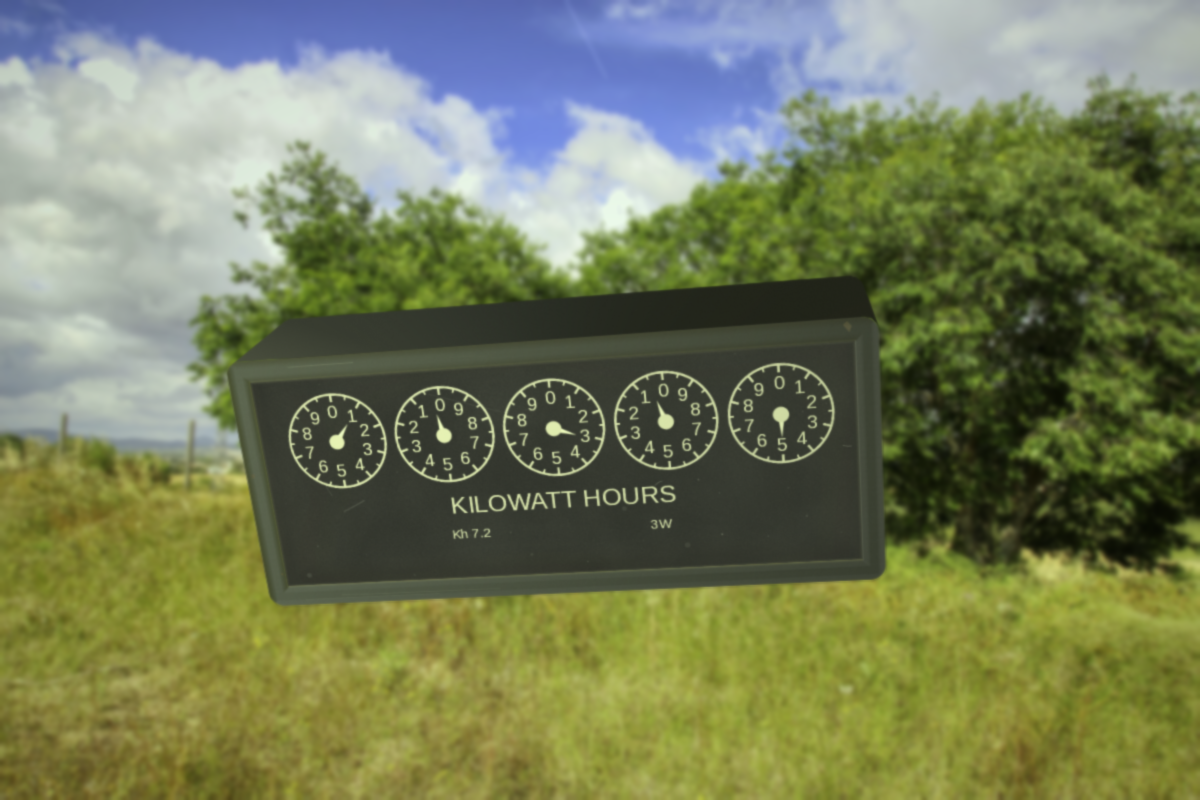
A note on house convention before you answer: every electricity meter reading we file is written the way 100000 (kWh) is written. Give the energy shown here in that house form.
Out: 10305 (kWh)
